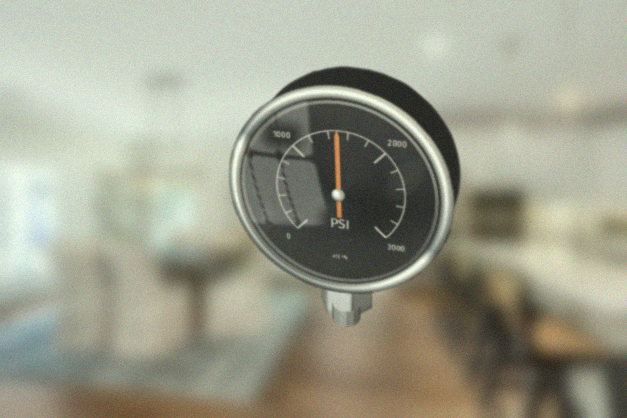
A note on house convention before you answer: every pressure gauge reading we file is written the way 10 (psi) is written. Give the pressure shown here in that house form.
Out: 1500 (psi)
